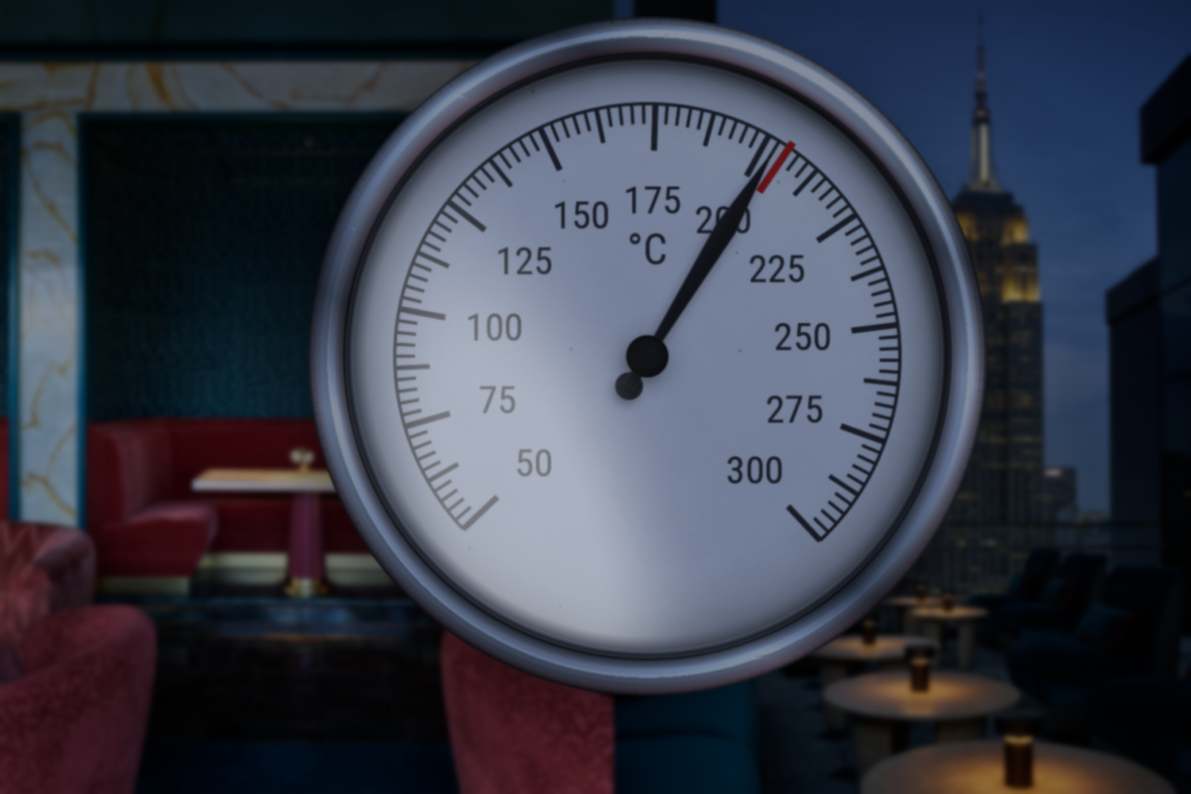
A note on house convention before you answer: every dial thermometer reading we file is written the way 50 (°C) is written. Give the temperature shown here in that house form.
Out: 202.5 (°C)
